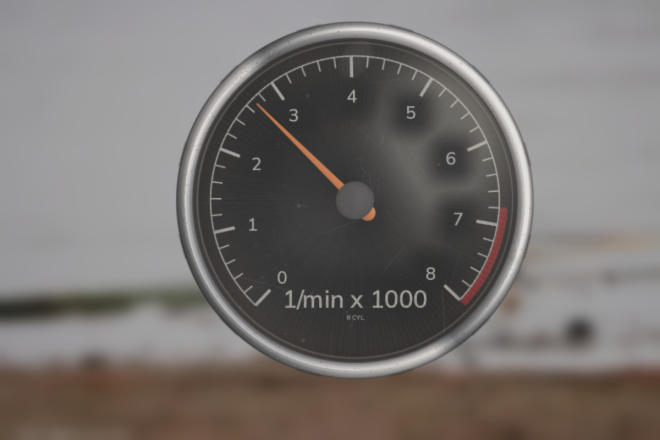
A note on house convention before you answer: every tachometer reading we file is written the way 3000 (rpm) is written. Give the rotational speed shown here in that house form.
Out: 2700 (rpm)
